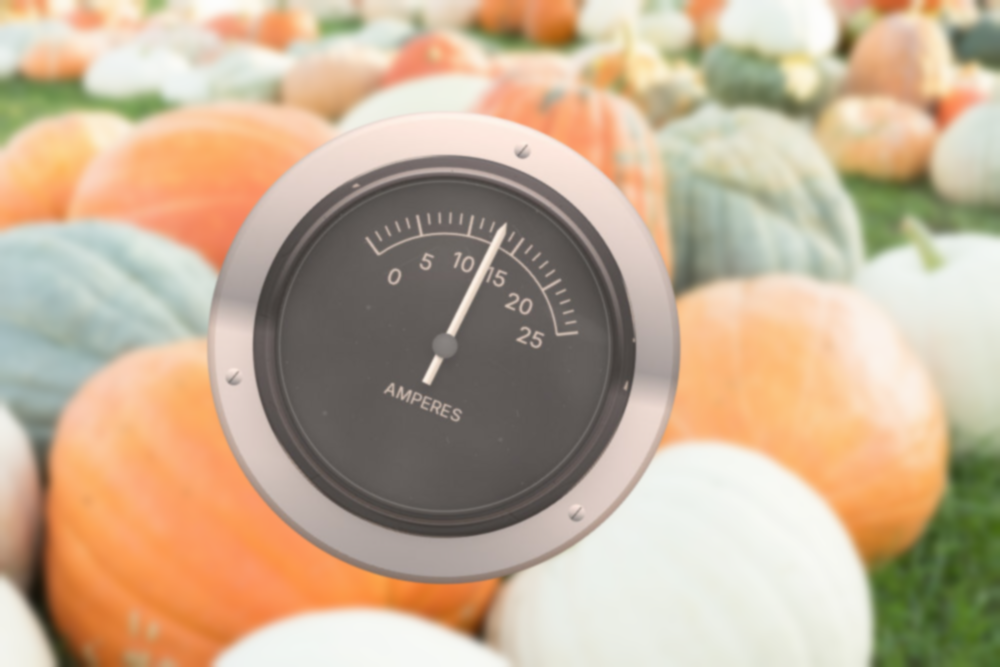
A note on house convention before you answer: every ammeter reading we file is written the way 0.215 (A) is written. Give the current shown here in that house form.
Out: 13 (A)
